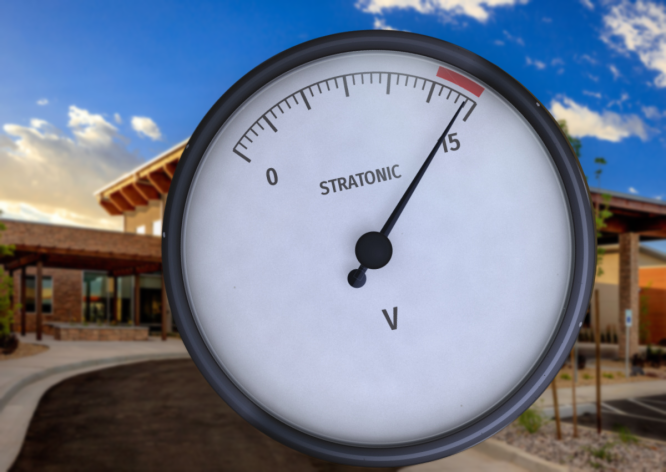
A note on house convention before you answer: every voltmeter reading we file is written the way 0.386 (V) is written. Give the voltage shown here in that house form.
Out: 14.5 (V)
